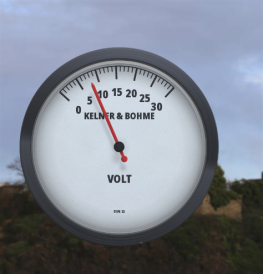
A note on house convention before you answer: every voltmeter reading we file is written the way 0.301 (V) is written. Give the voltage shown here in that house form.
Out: 8 (V)
